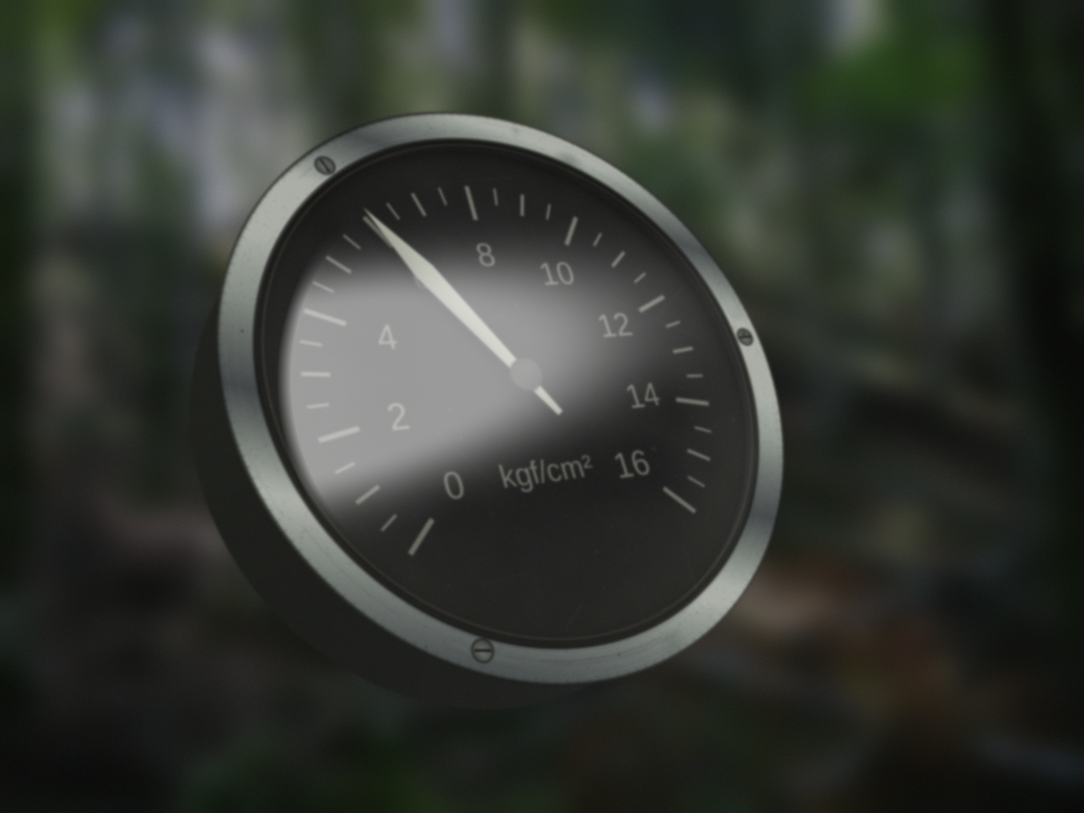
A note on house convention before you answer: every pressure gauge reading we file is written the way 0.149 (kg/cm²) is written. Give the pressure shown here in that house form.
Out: 6 (kg/cm²)
